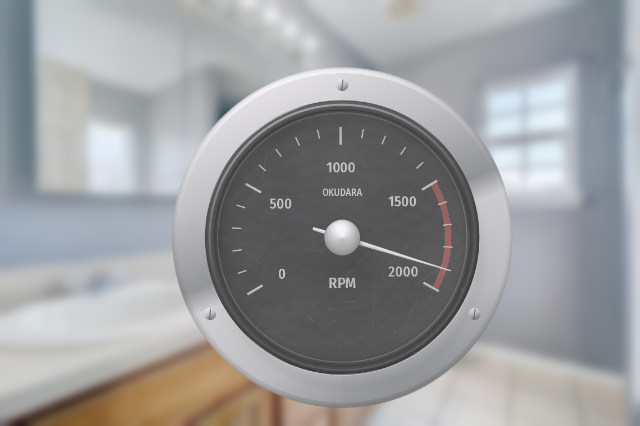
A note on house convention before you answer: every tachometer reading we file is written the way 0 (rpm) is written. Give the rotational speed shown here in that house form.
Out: 1900 (rpm)
